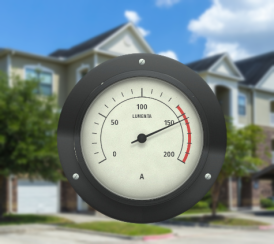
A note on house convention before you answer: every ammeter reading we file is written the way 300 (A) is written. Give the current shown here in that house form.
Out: 155 (A)
